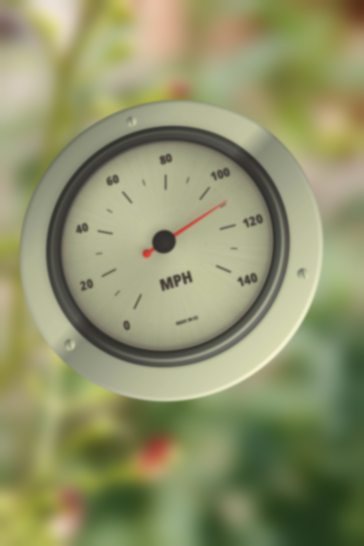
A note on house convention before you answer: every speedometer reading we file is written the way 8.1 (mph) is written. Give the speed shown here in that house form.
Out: 110 (mph)
